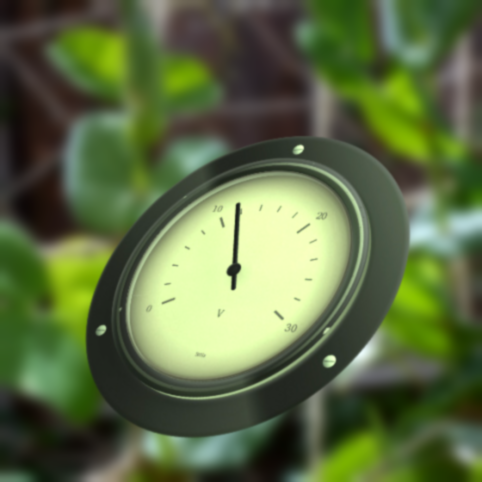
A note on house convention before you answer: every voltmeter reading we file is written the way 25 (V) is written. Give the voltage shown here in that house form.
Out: 12 (V)
